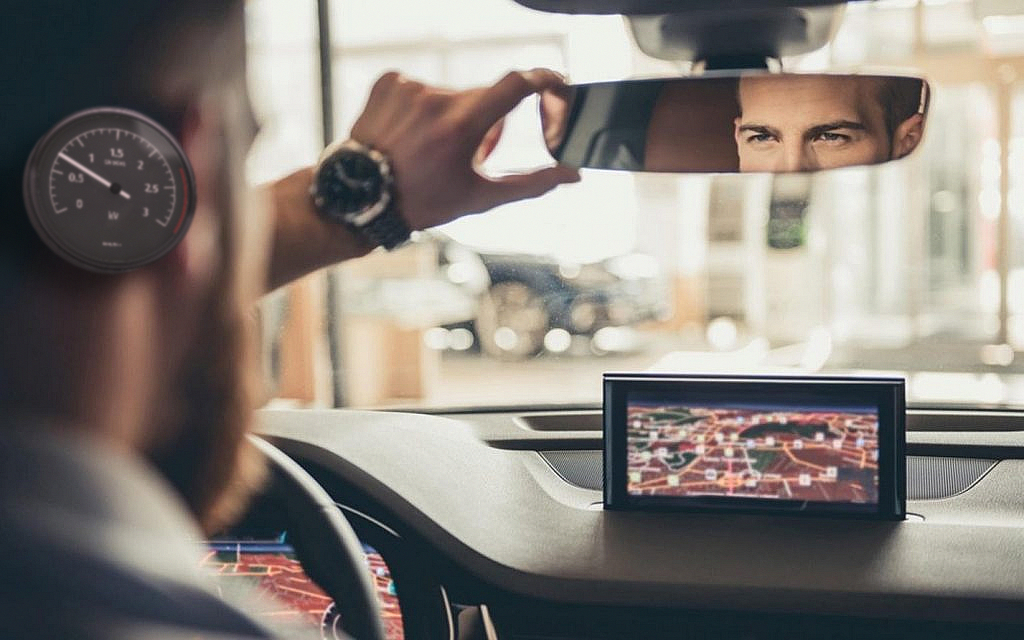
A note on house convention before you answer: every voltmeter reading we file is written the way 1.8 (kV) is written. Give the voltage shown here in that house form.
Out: 0.7 (kV)
